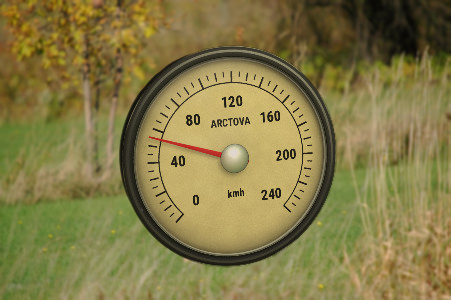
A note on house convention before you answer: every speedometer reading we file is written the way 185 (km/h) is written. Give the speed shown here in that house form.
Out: 55 (km/h)
